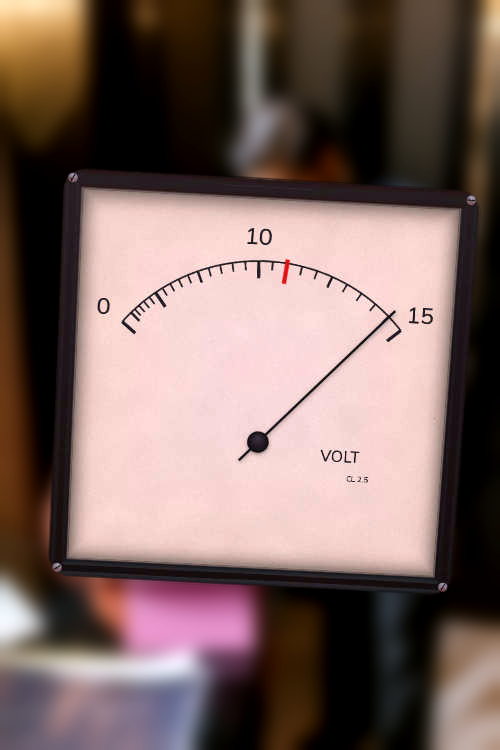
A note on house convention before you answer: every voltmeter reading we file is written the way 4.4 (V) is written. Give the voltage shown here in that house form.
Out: 14.5 (V)
